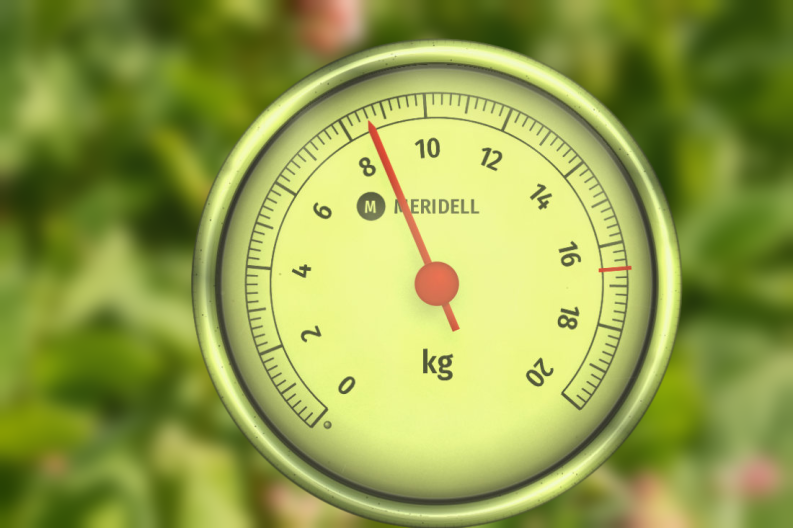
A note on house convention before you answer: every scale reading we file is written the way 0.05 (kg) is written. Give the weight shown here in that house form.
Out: 8.6 (kg)
